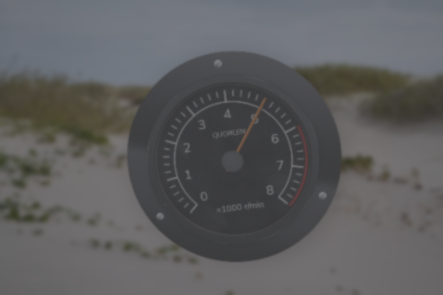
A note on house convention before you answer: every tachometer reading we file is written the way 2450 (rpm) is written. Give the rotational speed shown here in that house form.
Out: 5000 (rpm)
